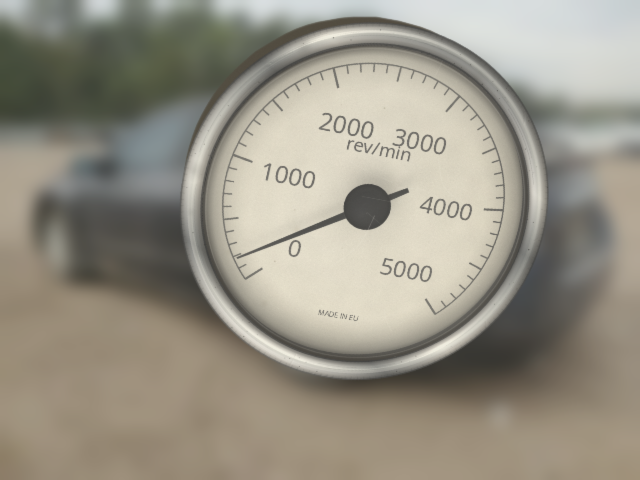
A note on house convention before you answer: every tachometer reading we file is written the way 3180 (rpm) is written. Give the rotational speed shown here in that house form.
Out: 200 (rpm)
